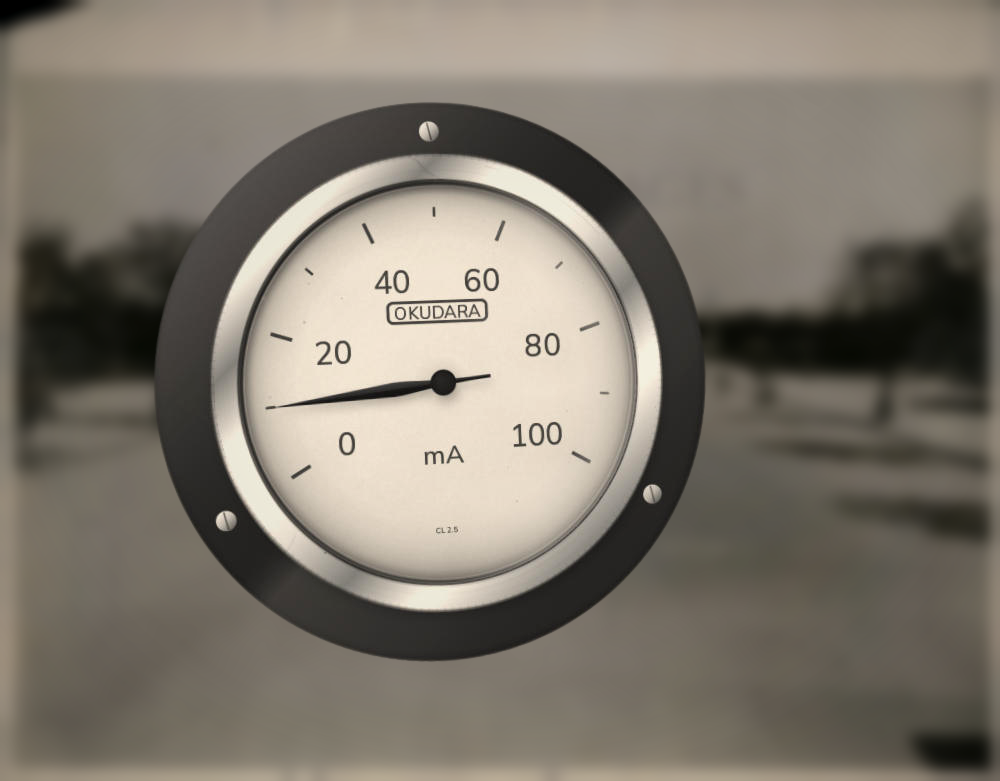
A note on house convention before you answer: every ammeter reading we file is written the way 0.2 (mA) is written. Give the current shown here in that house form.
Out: 10 (mA)
